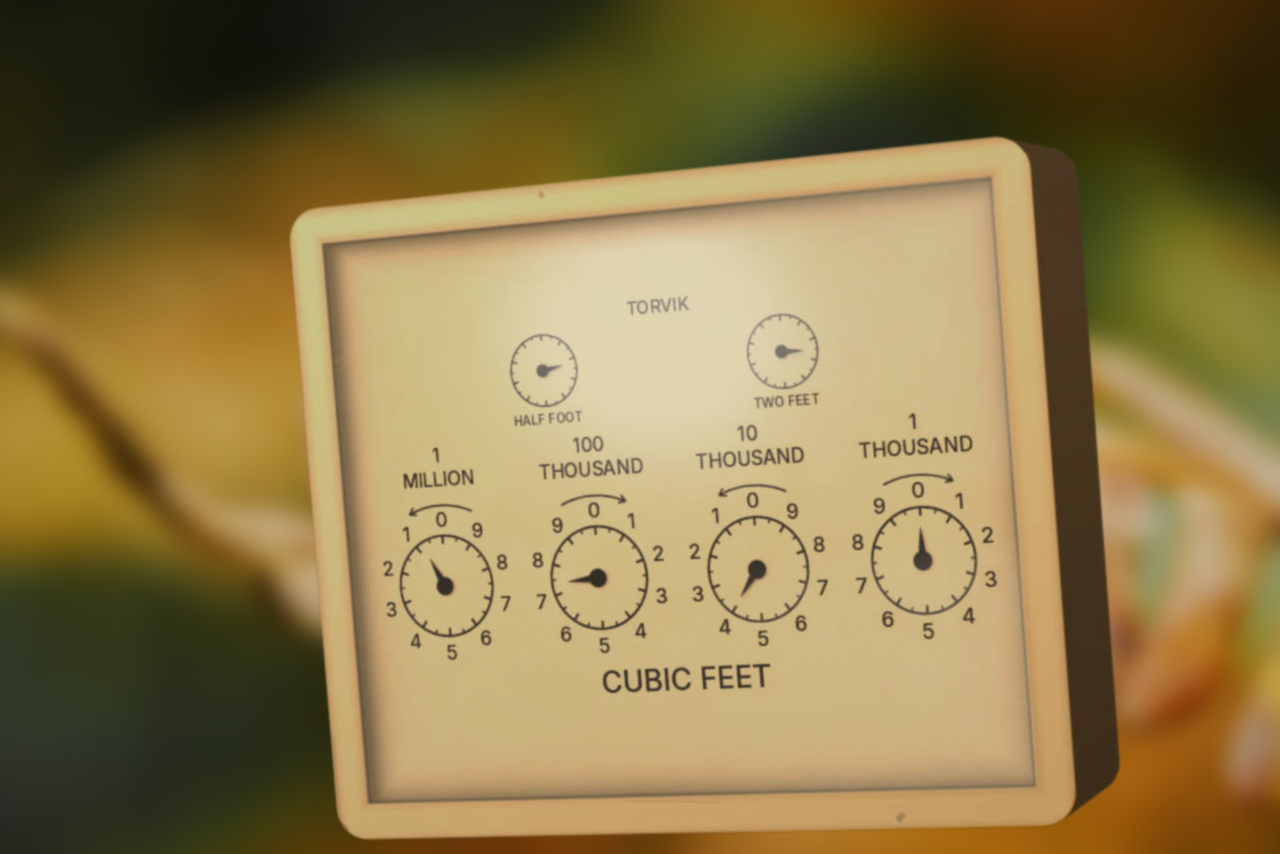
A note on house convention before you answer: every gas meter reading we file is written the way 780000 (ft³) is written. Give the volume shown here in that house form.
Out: 74000 (ft³)
